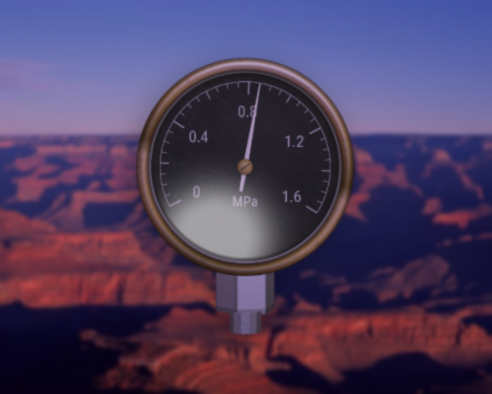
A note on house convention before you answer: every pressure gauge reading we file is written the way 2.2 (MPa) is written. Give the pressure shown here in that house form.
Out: 0.85 (MPa)
